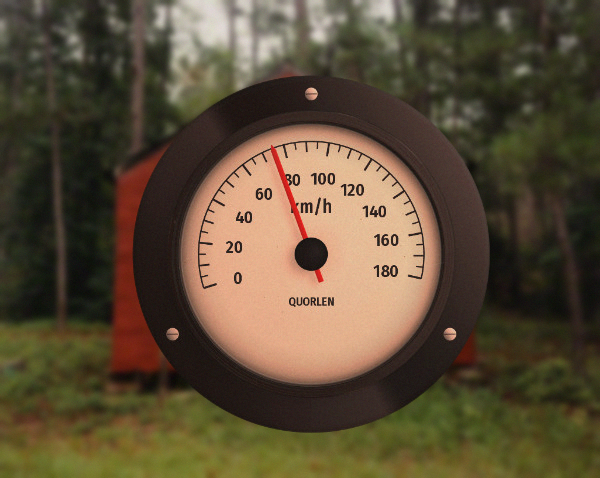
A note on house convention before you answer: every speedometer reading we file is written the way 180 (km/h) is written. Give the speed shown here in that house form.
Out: 75 (km/h)
